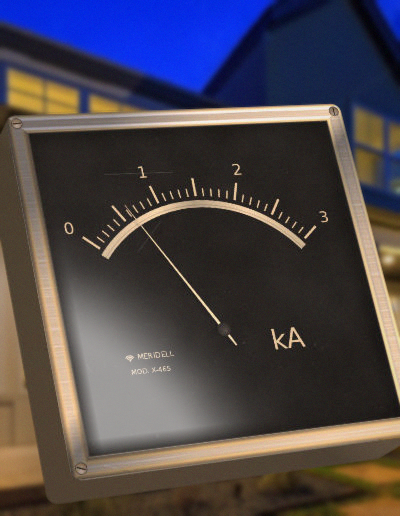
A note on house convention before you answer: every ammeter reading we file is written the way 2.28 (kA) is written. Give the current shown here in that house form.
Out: 0.6 (kA)
